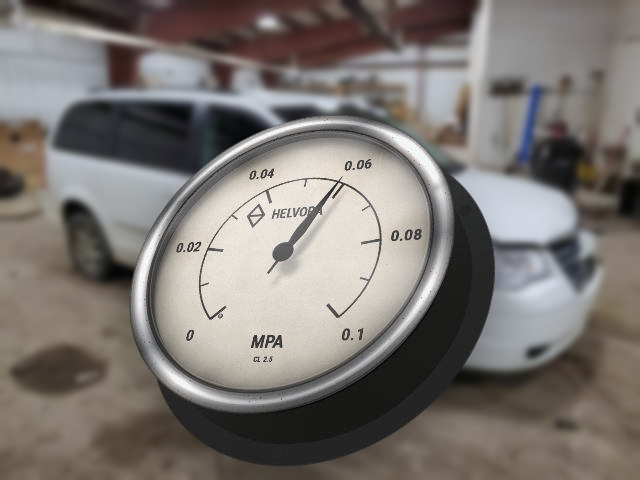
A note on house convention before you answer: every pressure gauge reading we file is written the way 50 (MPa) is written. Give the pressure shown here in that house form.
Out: 0.06 (MPa)
